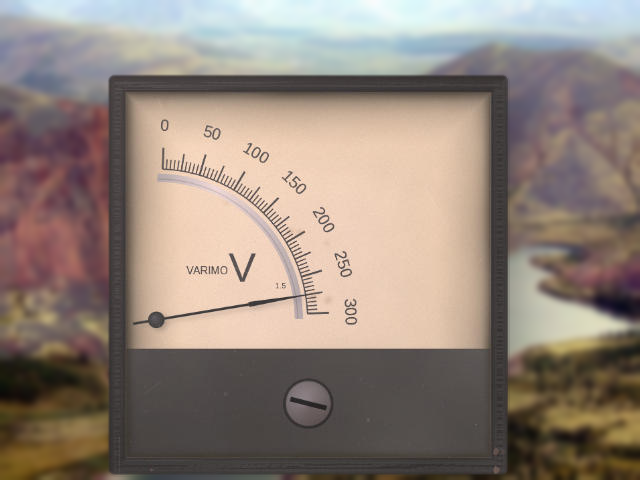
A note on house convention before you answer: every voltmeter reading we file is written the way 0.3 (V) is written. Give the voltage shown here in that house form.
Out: 275 (V)
